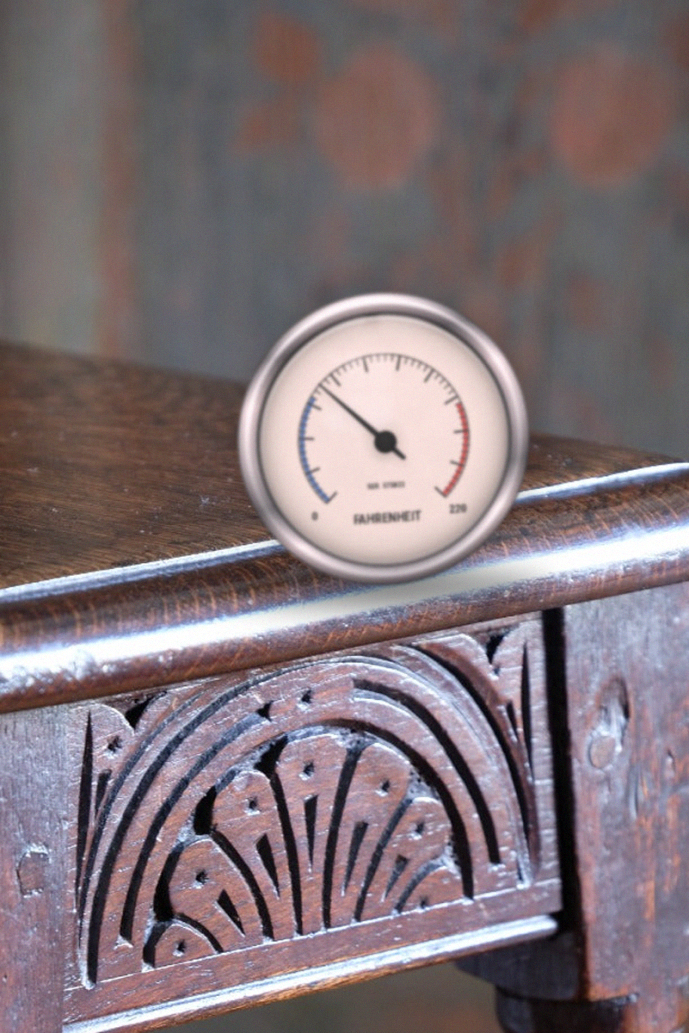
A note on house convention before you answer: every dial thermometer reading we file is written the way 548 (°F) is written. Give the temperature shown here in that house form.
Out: 72 (°F)
